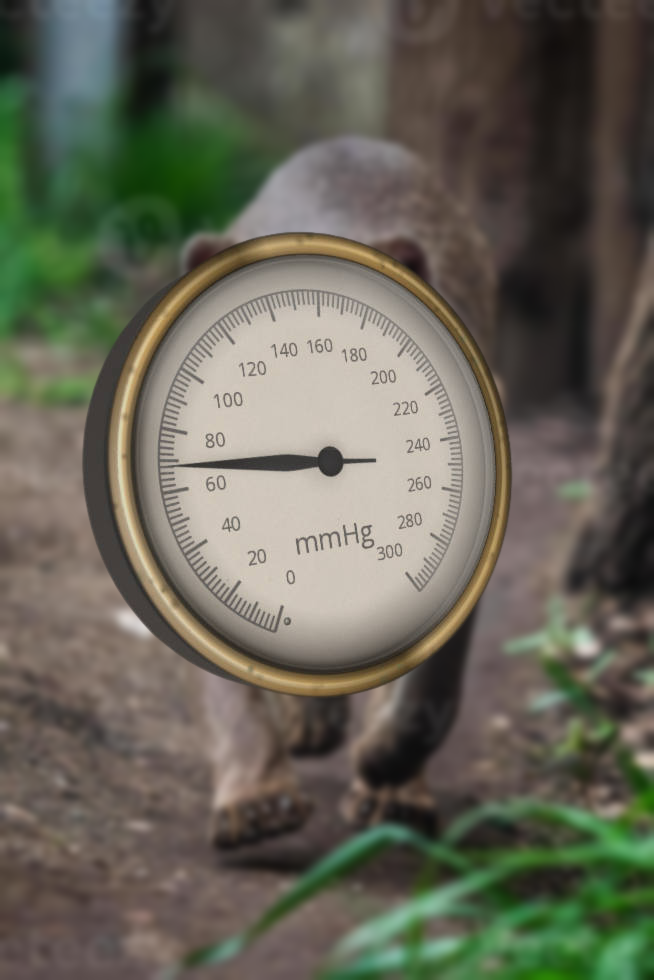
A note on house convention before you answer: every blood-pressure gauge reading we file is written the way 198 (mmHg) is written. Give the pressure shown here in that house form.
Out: 68 (mmHg)
